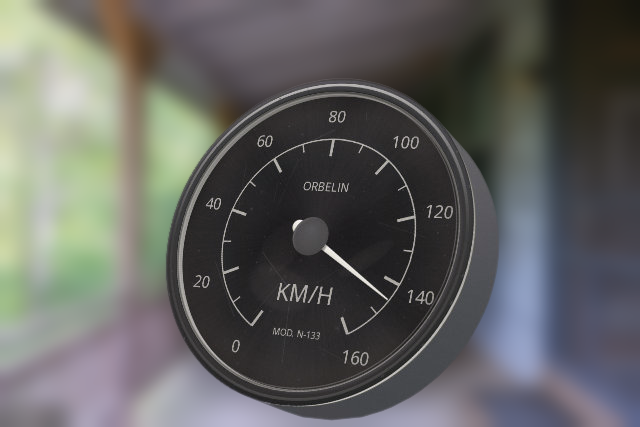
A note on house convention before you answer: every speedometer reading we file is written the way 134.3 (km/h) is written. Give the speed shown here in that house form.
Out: 145 (km/h)
